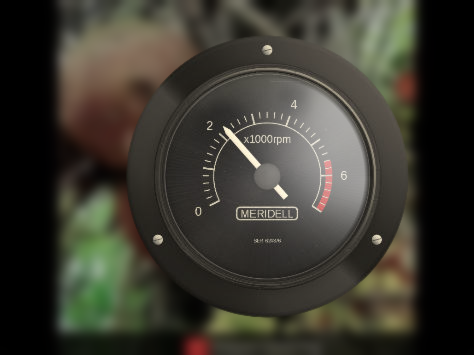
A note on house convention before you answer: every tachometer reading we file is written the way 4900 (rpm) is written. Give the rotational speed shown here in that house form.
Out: 2200 (rpm)
